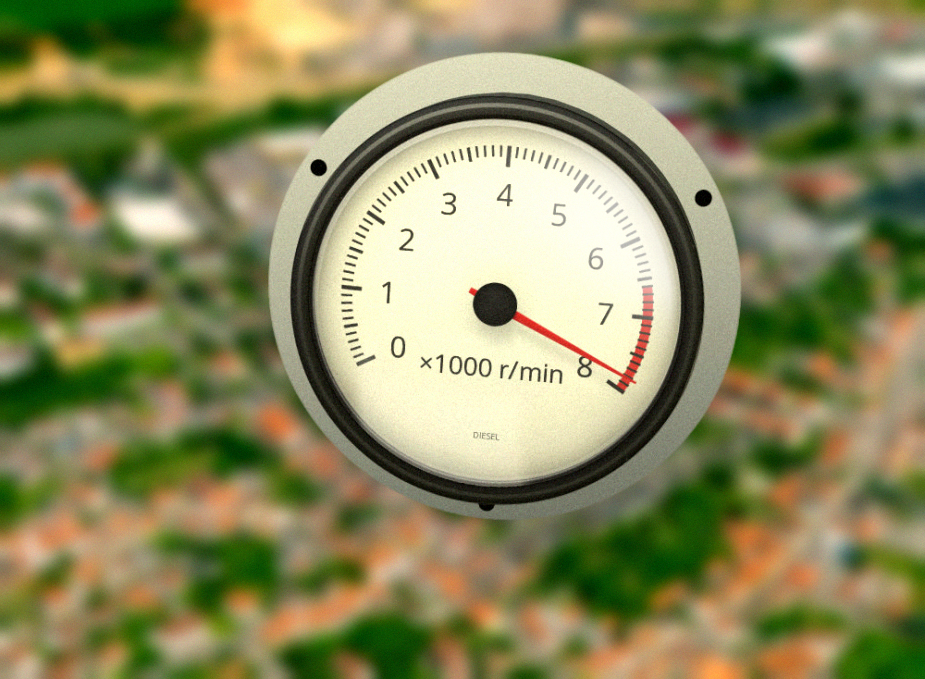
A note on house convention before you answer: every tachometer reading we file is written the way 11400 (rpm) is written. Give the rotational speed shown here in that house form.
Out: 7800 (rpm)
